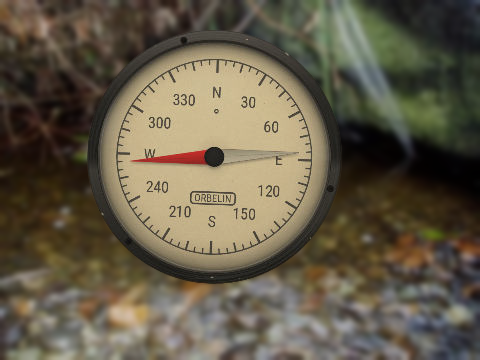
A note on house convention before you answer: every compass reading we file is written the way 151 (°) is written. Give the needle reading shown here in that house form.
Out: 265 (°)
